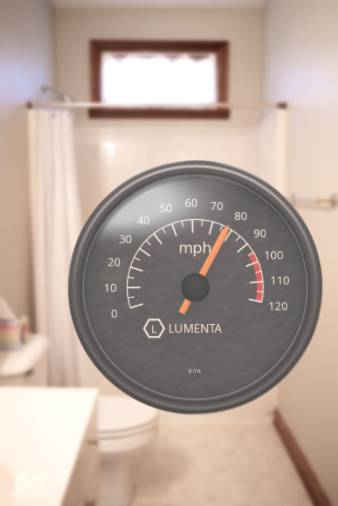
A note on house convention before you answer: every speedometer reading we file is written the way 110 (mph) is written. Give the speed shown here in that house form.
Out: 77.5 (mph)
